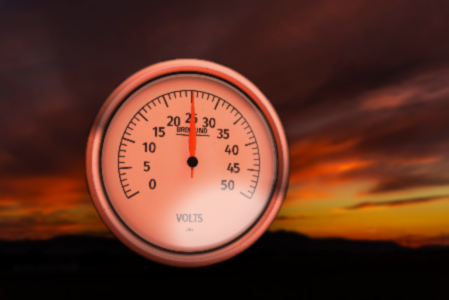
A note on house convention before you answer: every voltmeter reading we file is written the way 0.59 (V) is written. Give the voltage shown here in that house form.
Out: 25 (V)
